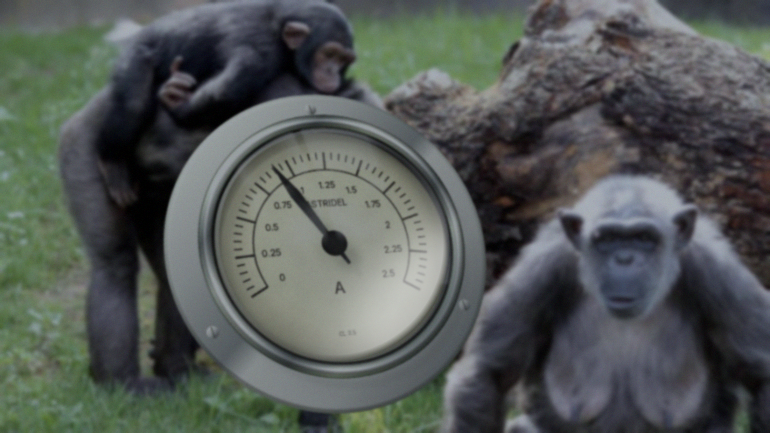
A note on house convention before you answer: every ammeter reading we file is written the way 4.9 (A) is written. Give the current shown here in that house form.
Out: 0.9 (A)
